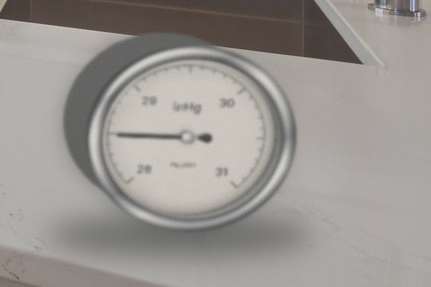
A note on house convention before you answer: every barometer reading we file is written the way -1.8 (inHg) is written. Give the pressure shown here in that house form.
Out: 28.5 (inHg)
